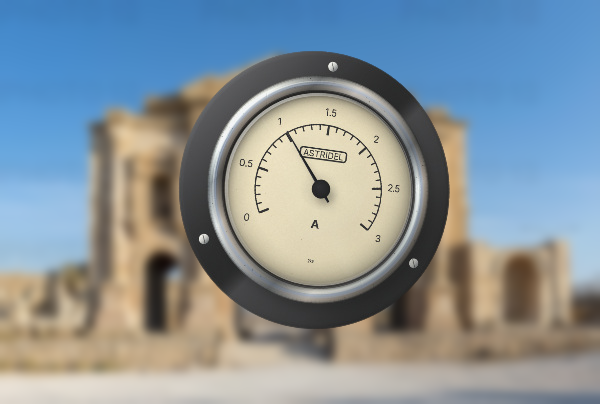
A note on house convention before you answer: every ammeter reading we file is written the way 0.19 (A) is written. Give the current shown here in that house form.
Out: 1 (A)
